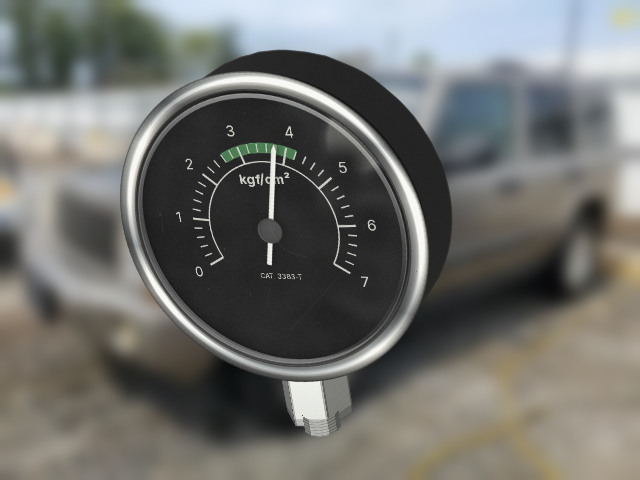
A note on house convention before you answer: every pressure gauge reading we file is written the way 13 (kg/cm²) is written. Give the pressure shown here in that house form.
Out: 3.8 (kg/cm²)
